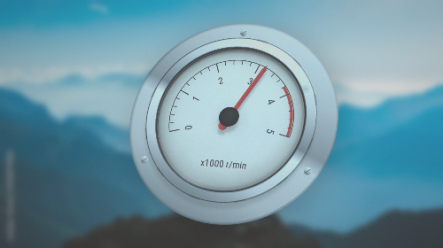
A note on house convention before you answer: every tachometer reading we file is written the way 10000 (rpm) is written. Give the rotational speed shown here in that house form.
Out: 3200 (rpm)
